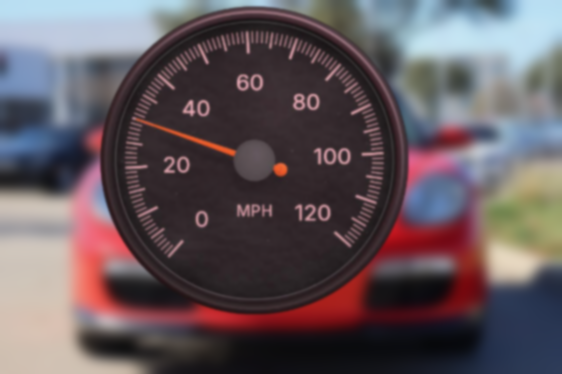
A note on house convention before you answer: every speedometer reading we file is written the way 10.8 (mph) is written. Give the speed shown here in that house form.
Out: 30 (mph)
